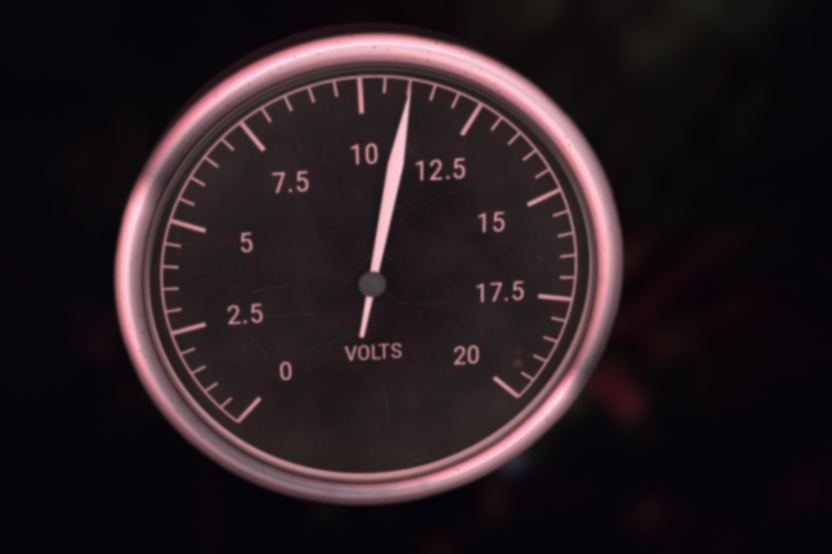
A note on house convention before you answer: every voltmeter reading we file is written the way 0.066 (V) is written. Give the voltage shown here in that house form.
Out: 11 (V)
